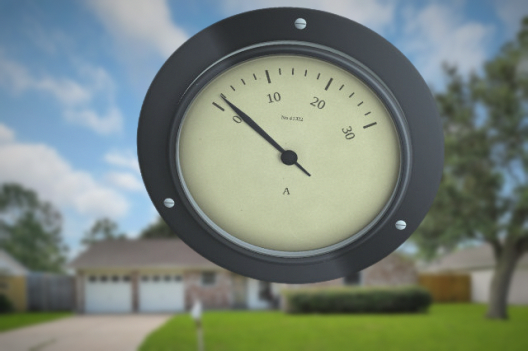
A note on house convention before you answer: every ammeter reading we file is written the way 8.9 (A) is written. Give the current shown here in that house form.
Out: 2 (A)
